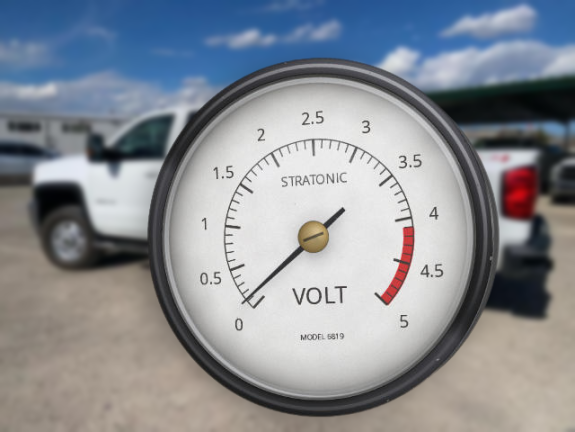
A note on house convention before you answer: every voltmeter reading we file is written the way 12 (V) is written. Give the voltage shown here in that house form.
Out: 0.1 (V)
